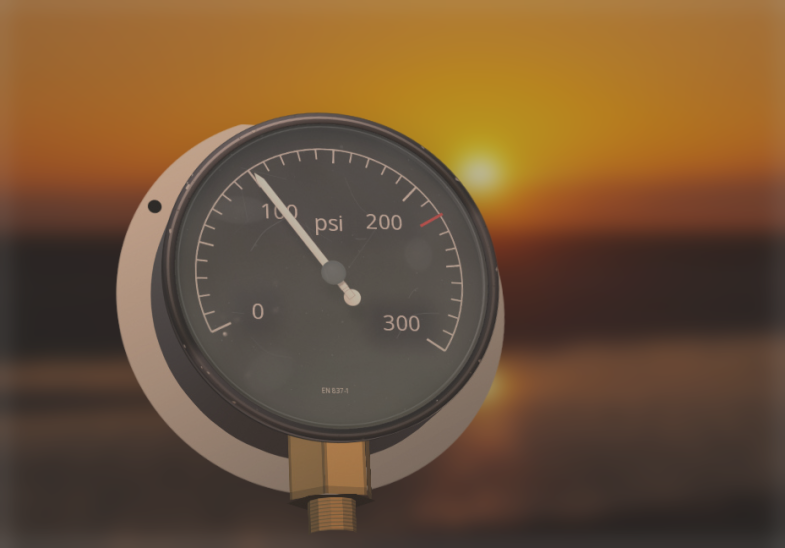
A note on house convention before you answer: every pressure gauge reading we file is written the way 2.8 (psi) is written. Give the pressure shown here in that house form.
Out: 100 (psi)
